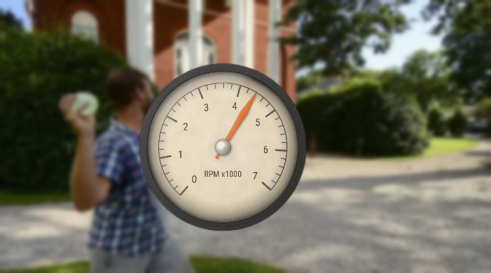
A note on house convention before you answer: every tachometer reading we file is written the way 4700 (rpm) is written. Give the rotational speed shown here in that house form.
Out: 4400 (rpm)
